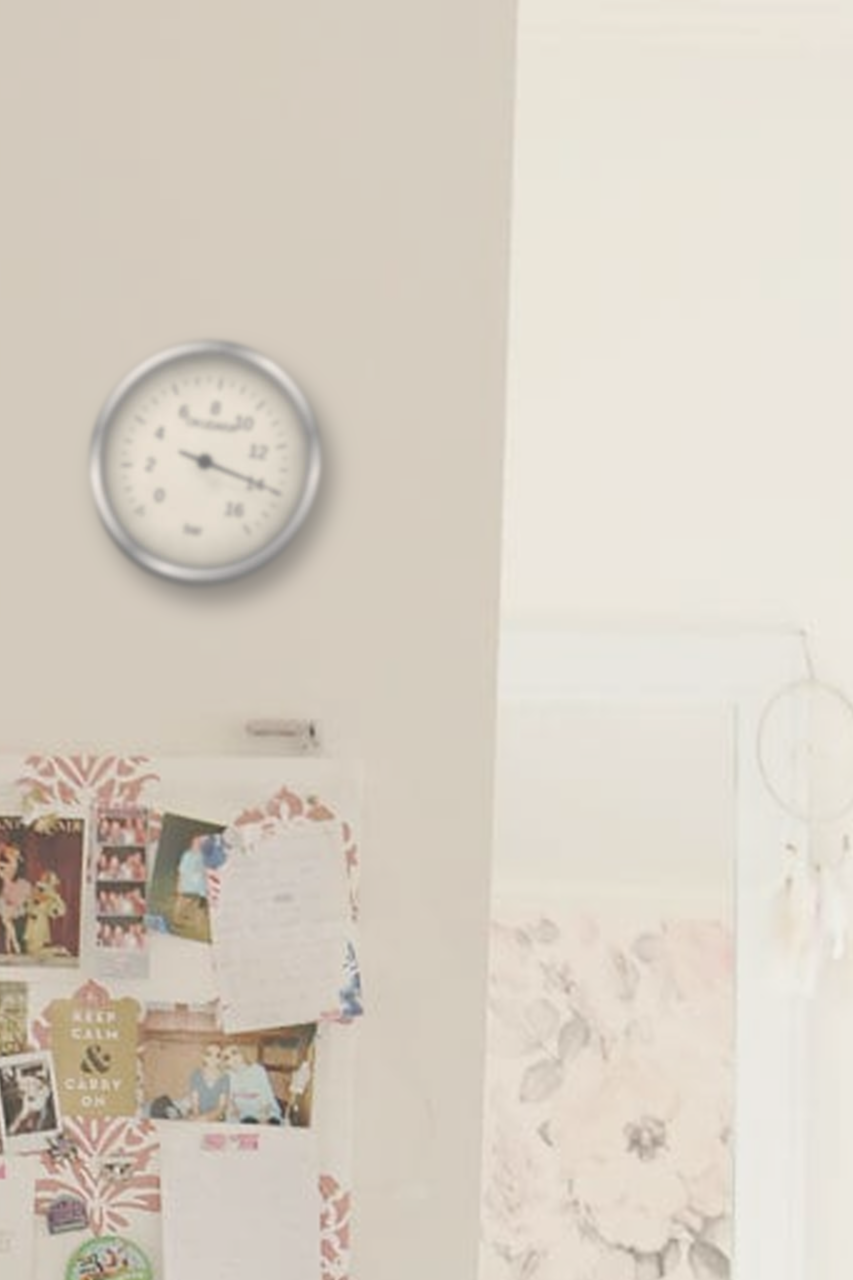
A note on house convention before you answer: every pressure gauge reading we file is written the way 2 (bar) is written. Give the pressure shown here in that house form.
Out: 14 (bar)
